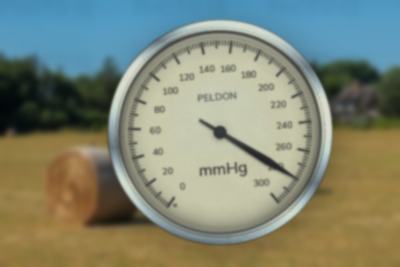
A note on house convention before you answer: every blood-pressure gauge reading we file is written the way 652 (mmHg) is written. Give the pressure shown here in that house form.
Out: 280 (mmHg)
